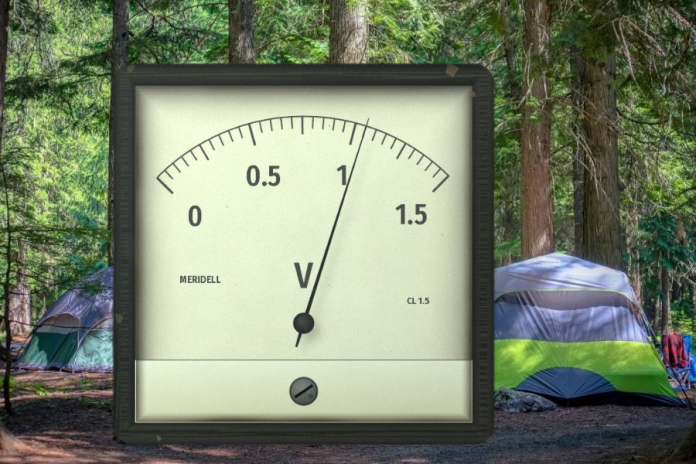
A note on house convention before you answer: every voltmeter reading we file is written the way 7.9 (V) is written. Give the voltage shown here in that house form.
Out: 1.05 (V)
